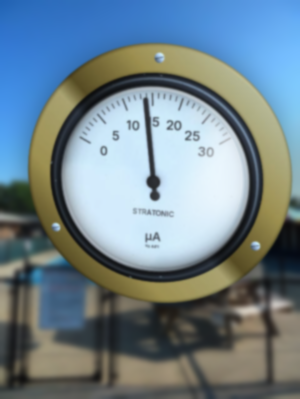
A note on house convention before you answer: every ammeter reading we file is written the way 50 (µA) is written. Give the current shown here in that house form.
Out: 14 (µA)
